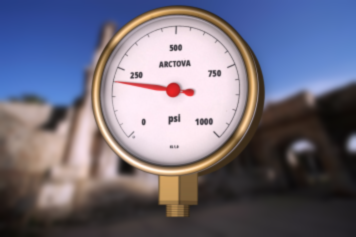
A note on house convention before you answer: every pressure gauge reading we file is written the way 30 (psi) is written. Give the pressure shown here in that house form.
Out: 200 (psi)
